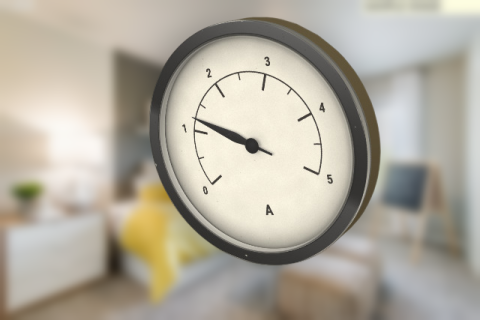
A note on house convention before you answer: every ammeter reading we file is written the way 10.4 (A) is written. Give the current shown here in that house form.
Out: 1.25 (A)
